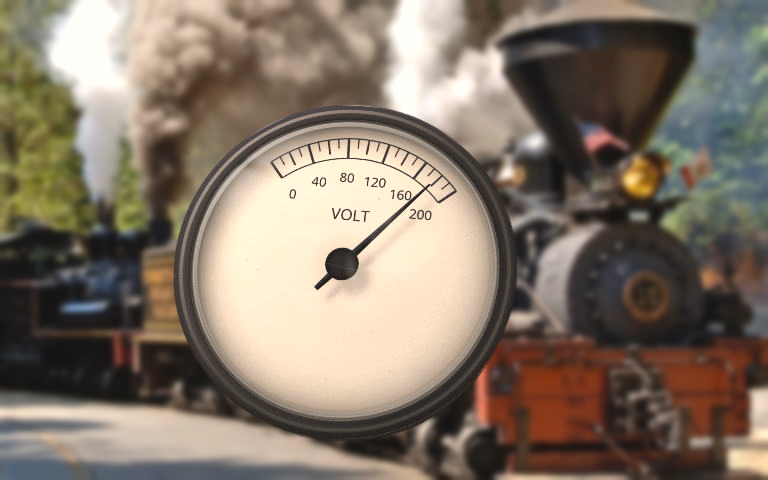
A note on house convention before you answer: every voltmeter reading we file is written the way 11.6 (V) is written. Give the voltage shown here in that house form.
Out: 180 (V)
